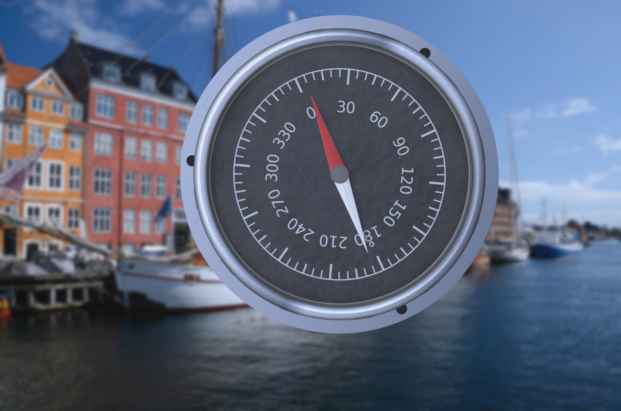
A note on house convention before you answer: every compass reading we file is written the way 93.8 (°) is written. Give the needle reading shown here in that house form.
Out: 5 (°)
